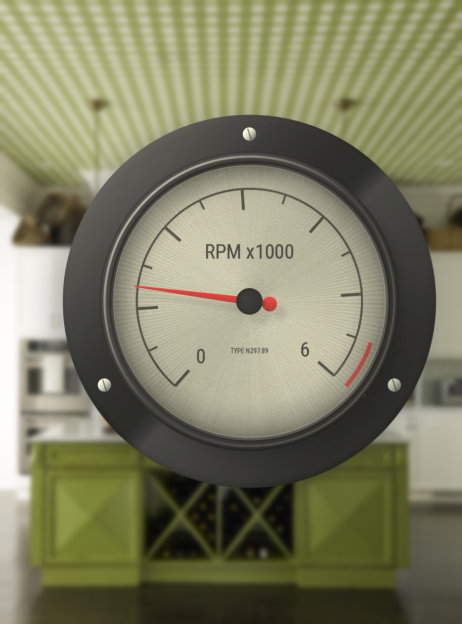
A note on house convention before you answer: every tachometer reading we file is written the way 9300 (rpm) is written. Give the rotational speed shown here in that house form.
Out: 1250 (rpm)
